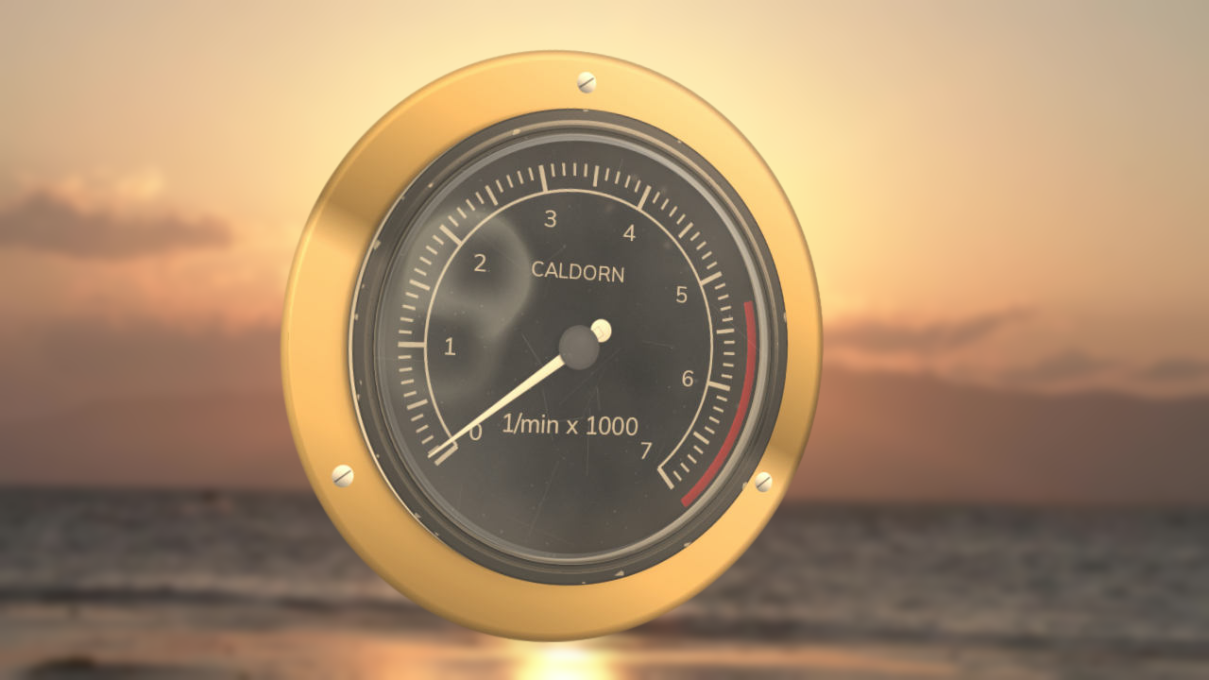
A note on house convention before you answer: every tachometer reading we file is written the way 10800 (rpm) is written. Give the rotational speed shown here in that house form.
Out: 100 (rpm)
